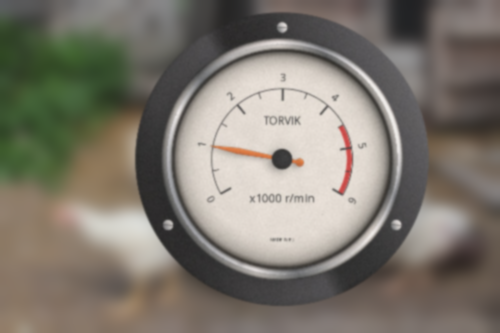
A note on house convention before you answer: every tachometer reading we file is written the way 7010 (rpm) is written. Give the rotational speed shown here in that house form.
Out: 1000 (rpm)
